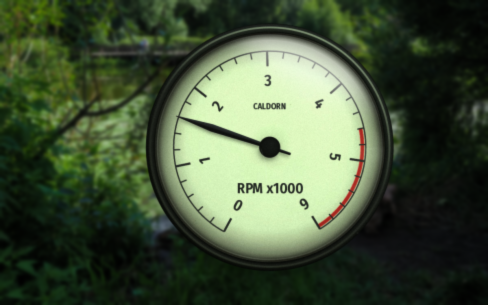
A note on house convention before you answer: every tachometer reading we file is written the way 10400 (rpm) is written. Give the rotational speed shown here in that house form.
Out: 1600 (rpm)
